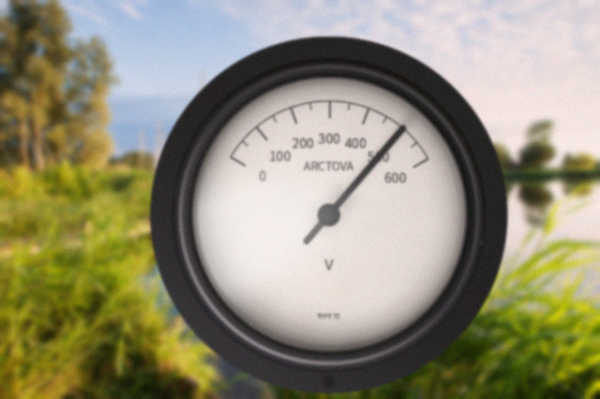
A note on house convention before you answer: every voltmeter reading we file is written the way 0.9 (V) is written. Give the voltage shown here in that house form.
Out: 500 (V)
